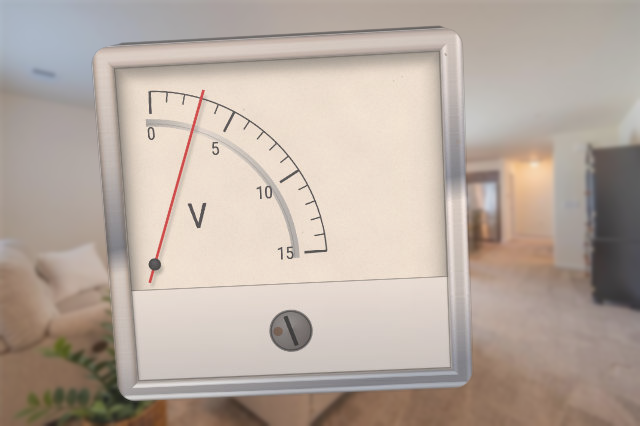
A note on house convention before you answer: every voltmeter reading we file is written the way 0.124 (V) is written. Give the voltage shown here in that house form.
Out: 3 (V)
